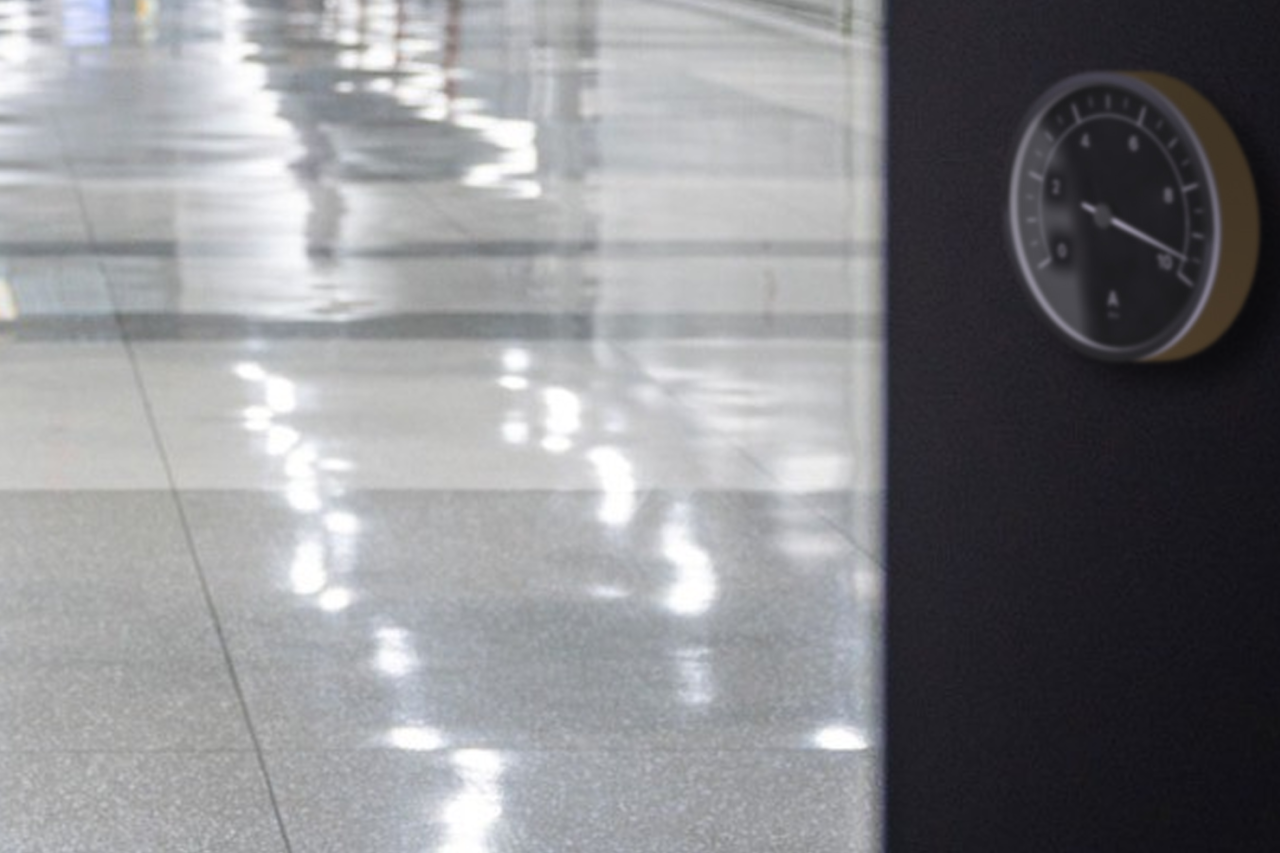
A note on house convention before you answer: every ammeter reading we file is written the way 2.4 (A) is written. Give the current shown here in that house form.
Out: 9.5 (A)
